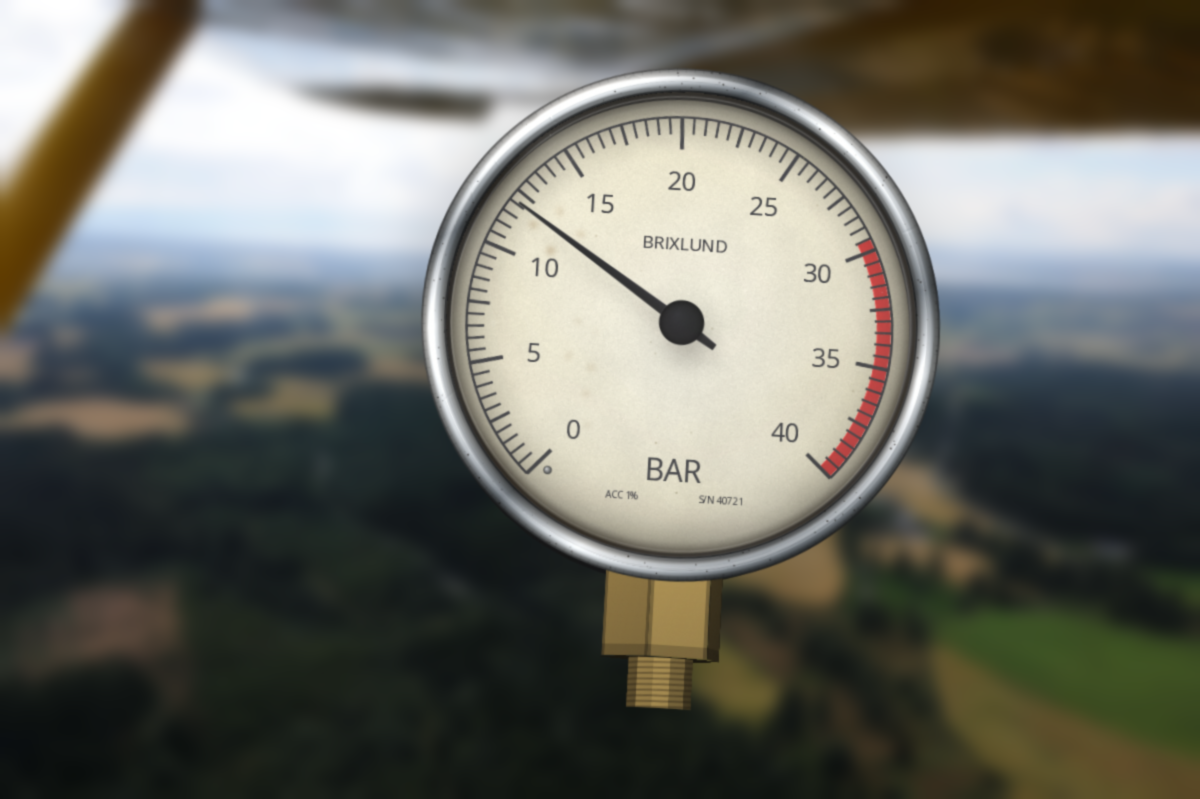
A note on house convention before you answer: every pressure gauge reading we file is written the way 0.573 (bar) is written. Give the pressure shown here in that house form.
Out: 12 (bar)
